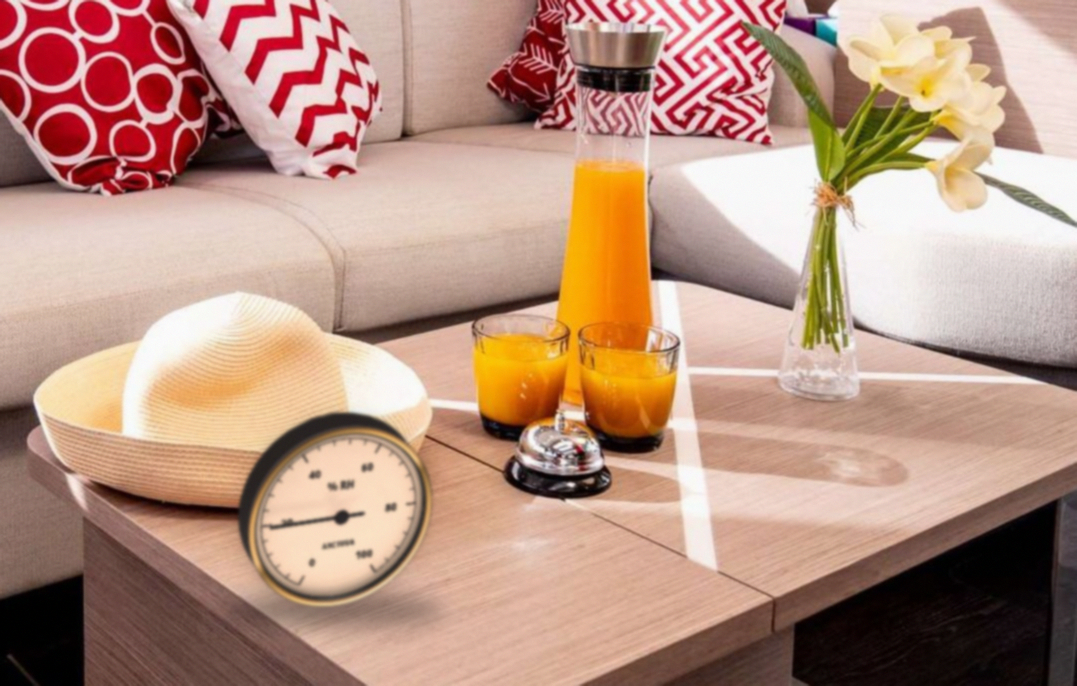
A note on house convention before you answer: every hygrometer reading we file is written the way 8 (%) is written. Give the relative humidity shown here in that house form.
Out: 20 (%)
